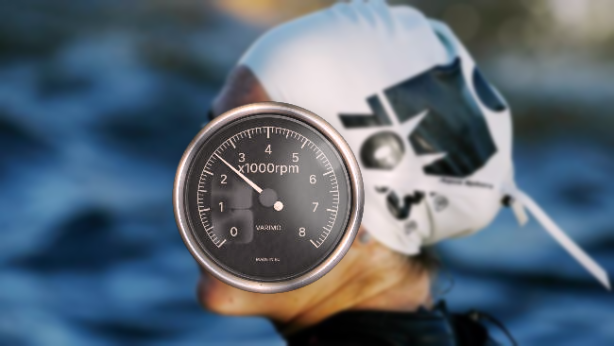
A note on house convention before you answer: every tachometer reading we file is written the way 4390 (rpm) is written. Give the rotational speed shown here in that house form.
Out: 2500 (rpm)
